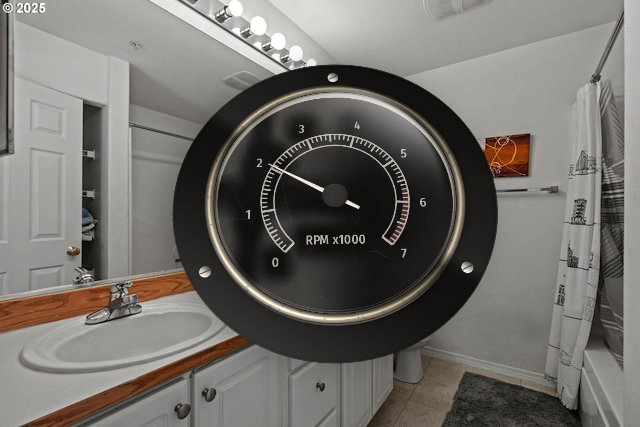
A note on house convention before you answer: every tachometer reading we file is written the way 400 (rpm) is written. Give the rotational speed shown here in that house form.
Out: 2000 (rpm)
